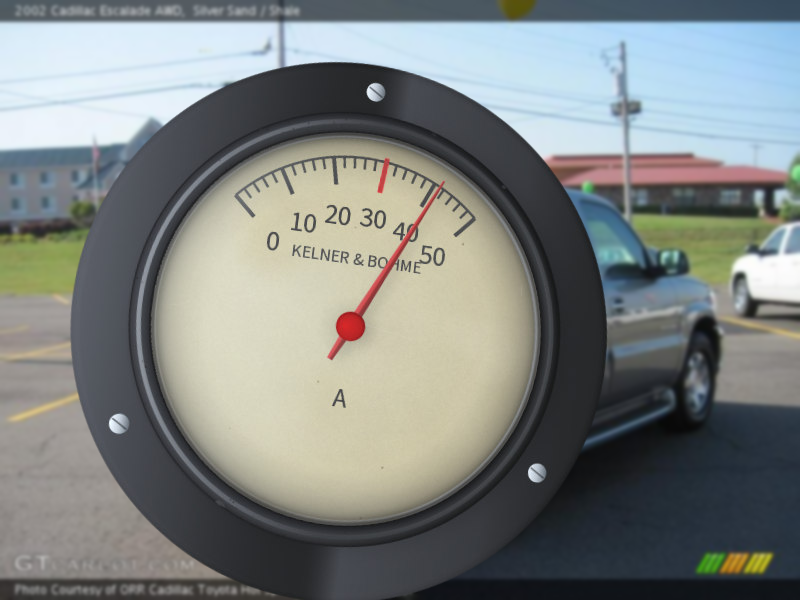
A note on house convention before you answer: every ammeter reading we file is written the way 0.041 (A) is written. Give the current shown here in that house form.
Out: 41 (A)
